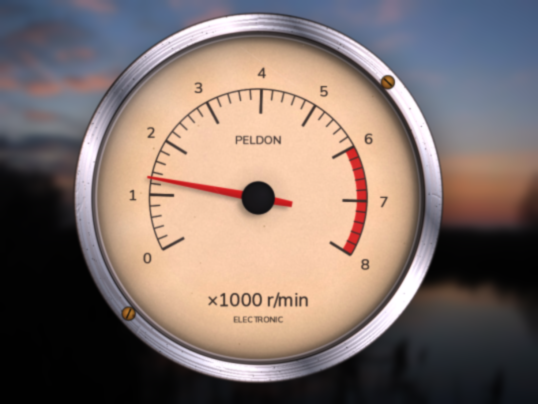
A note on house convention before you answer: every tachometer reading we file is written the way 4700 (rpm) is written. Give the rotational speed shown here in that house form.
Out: 1300 (rpm)
